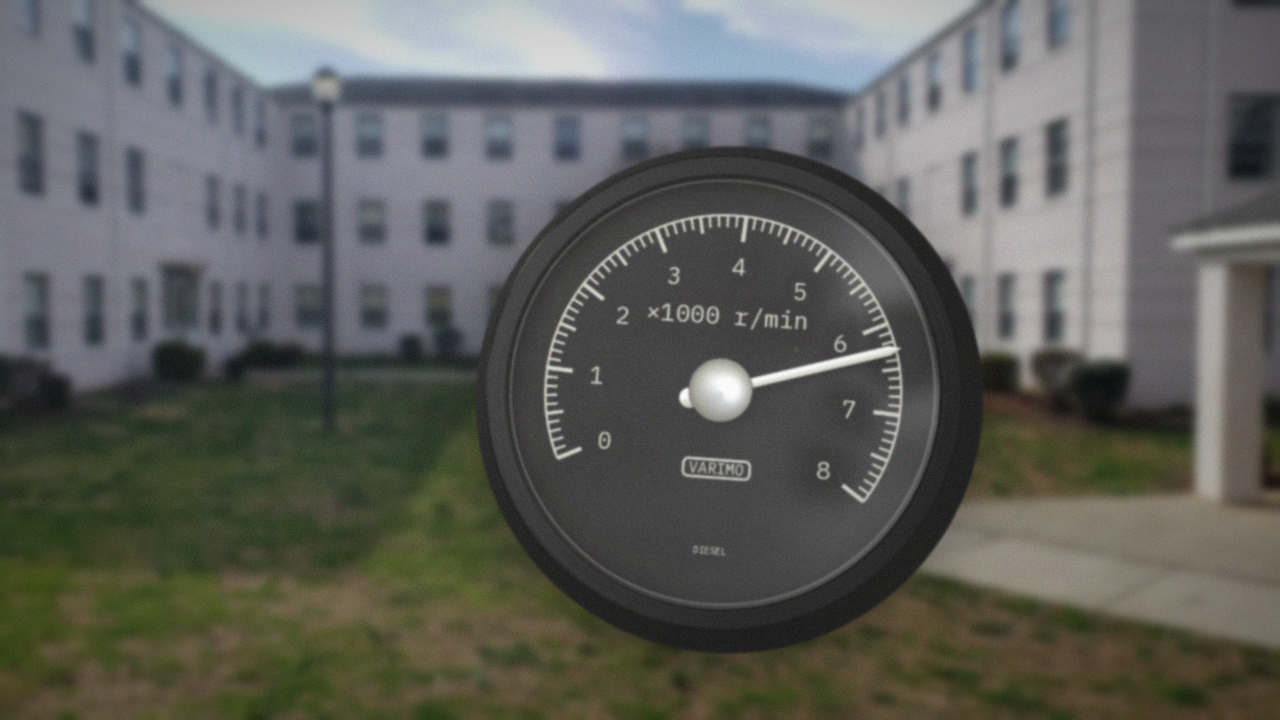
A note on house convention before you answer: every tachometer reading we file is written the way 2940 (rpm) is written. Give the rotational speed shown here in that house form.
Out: 6300 (rpm)
